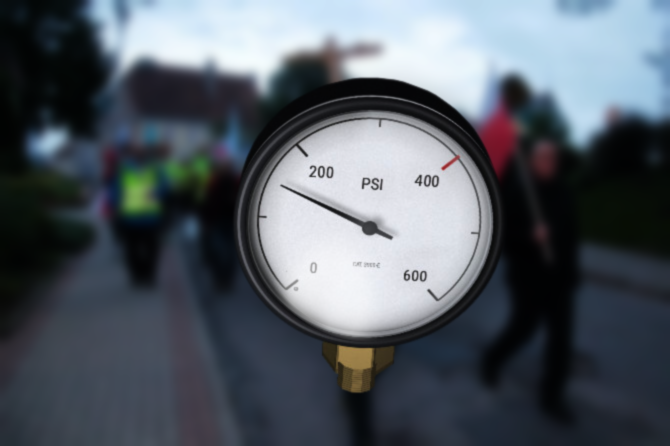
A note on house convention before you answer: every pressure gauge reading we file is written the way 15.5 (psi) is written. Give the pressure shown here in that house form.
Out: 150 (psi)
